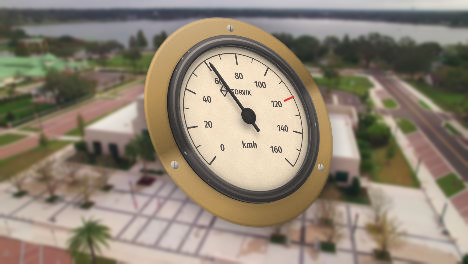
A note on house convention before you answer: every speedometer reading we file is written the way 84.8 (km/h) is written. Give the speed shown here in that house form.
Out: 60 (km/h)
